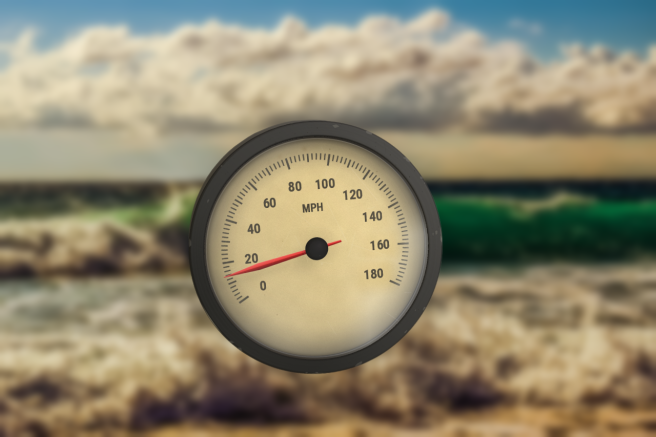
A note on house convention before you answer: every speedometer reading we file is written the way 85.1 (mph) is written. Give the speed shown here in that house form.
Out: 14 (mph)
